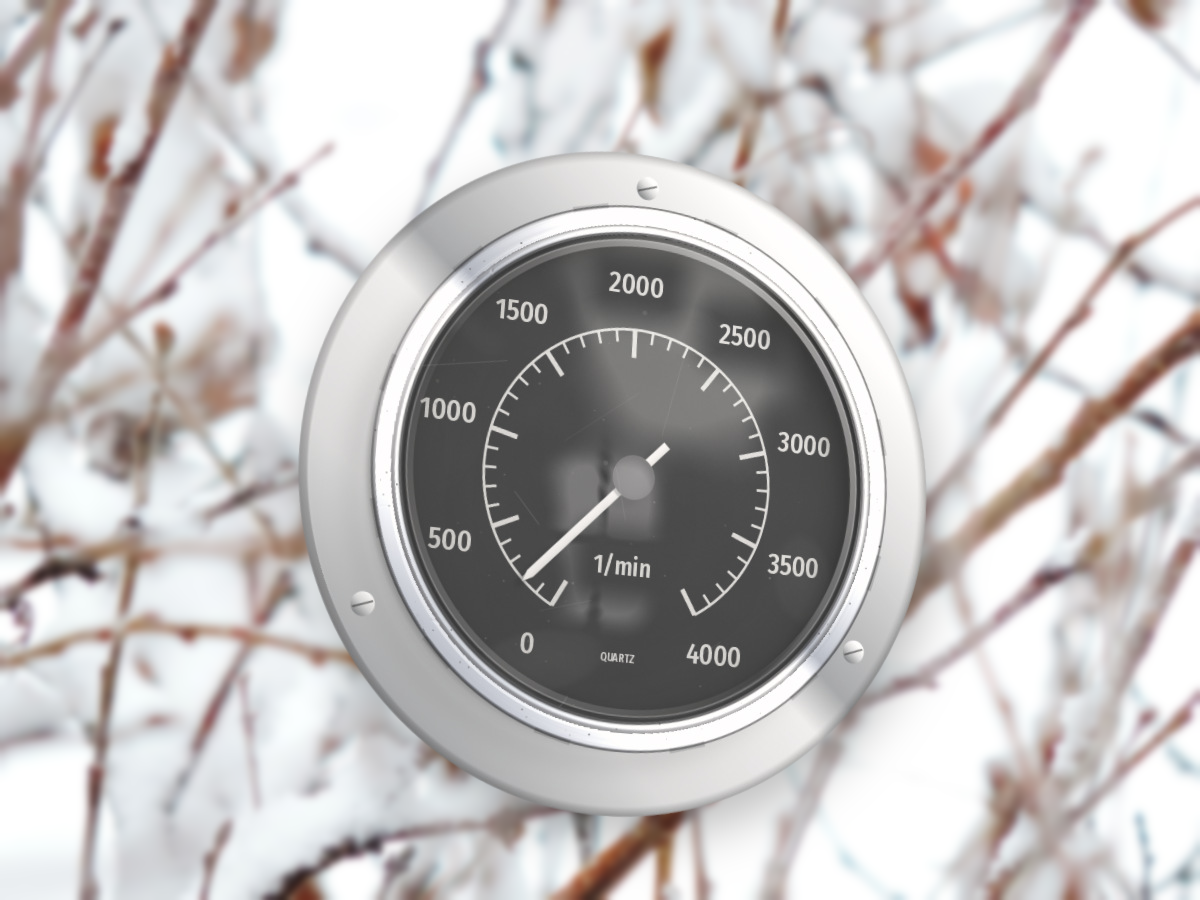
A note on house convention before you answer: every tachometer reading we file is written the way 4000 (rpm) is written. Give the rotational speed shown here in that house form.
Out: 200 (rpm)
